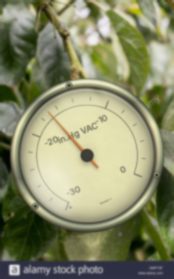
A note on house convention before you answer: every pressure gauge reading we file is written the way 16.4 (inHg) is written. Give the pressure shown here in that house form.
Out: -17 (inHg)
